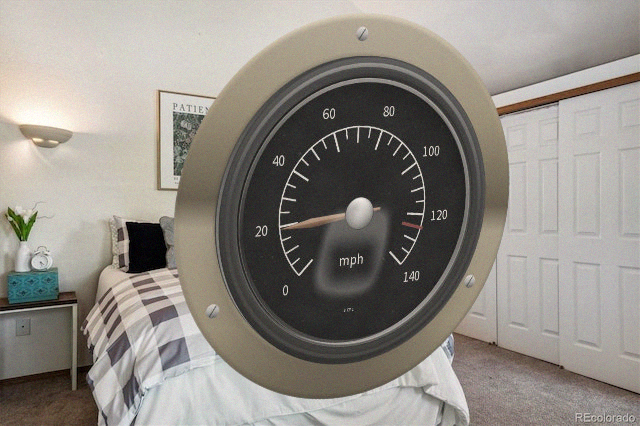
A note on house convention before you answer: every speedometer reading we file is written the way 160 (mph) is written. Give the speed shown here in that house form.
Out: 20 (mph)
